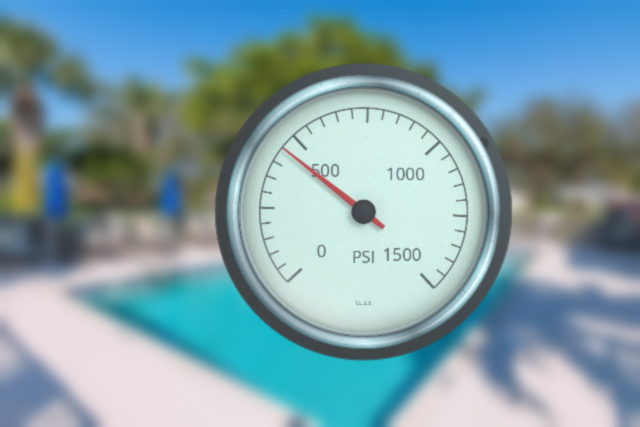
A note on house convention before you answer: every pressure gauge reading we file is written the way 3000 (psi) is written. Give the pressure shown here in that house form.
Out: 450 (psi)
